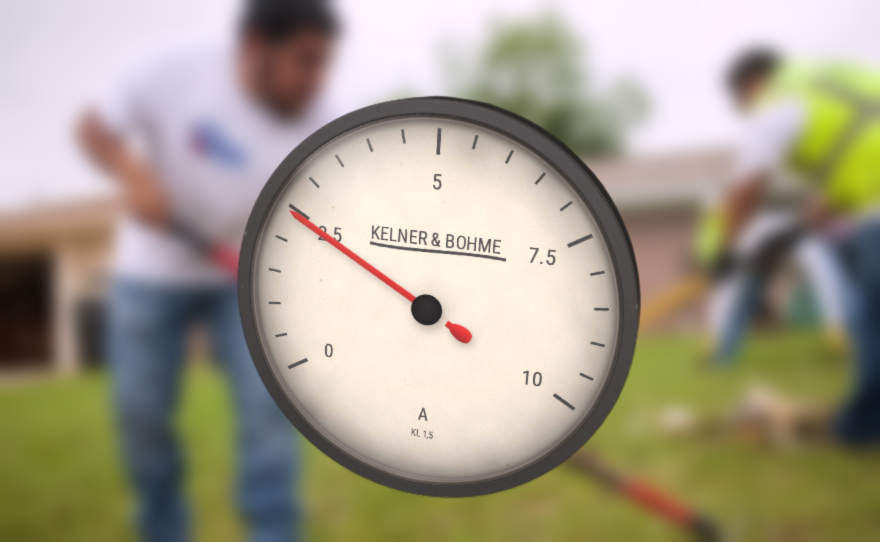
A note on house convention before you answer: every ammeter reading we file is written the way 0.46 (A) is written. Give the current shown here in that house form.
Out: 2.5 (A)
